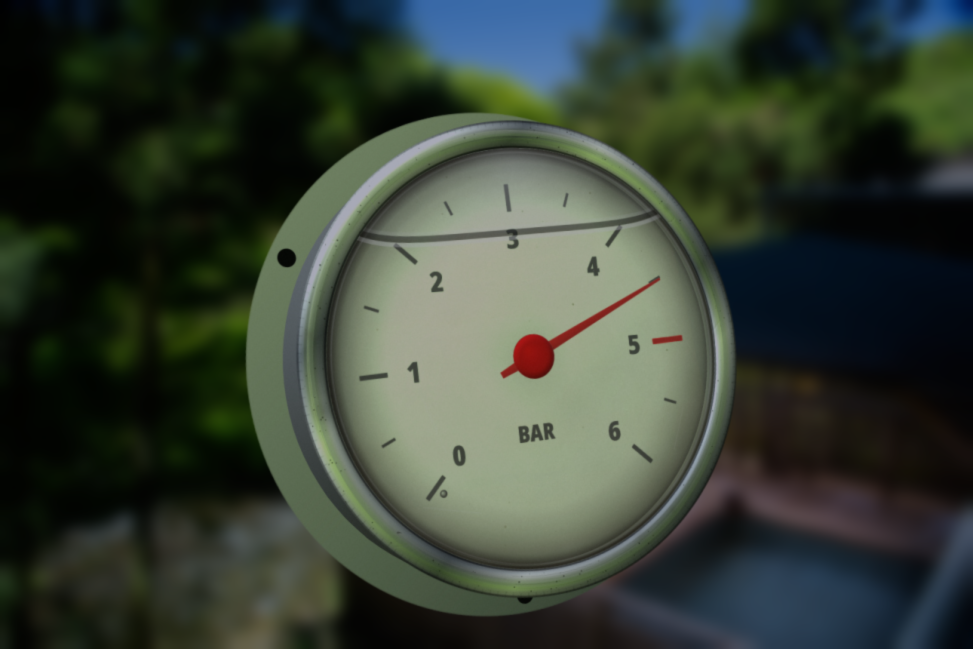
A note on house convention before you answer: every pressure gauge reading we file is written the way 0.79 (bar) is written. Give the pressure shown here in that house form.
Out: 4.5 (bar)
